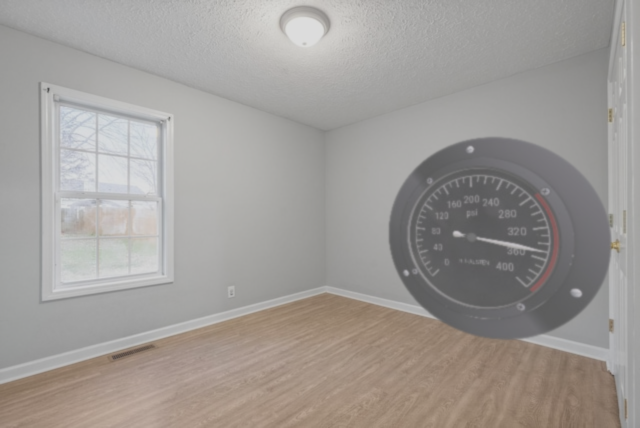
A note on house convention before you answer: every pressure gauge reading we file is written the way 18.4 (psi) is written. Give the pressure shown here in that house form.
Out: 350 (psi)
